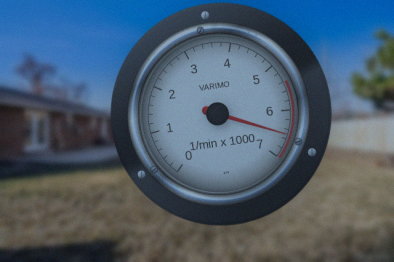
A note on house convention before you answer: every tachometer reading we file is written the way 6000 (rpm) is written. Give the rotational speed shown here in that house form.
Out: 6500 (rpm)
